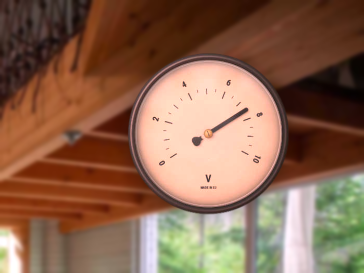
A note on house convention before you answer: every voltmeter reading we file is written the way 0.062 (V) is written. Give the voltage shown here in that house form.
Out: 7.5 (V)
